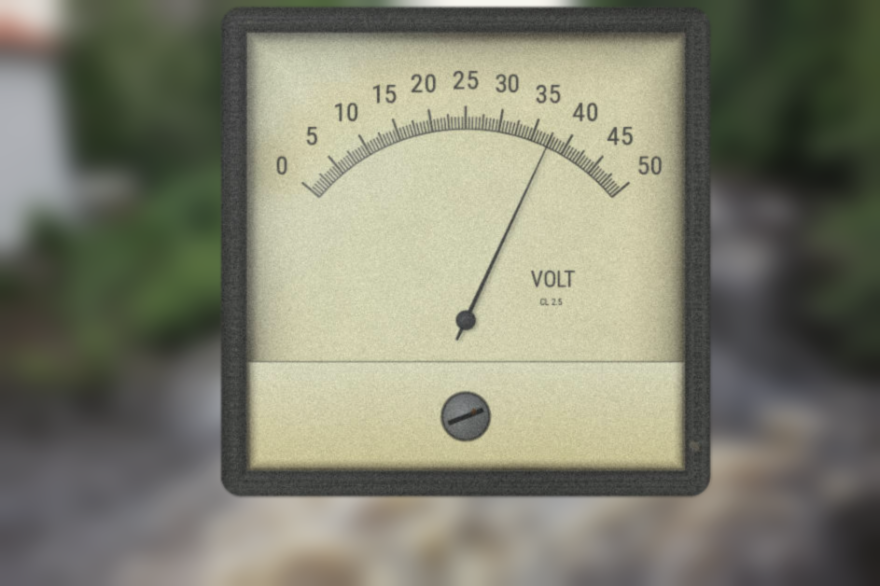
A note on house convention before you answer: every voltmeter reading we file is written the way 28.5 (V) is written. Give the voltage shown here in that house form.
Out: 37.5 (V)
